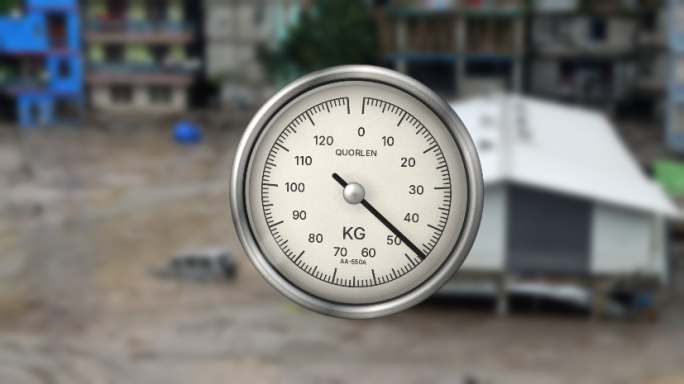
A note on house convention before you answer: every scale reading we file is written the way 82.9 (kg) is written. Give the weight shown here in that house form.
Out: 47 (kg)
